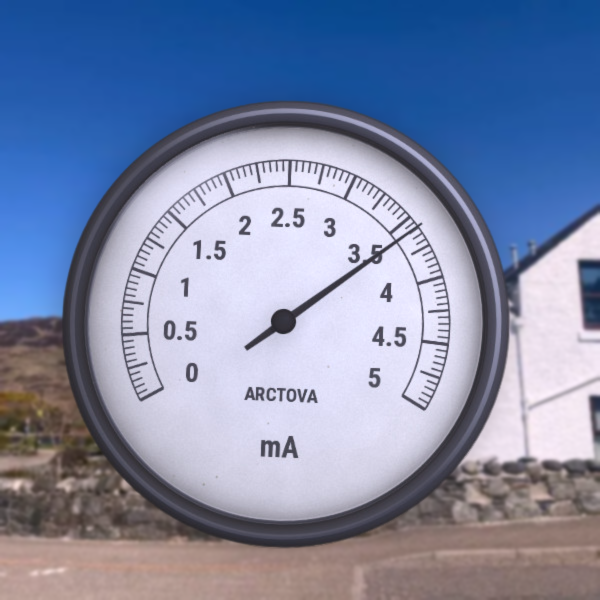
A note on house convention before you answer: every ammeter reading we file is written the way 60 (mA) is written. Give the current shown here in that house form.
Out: 3.6 (mA)
